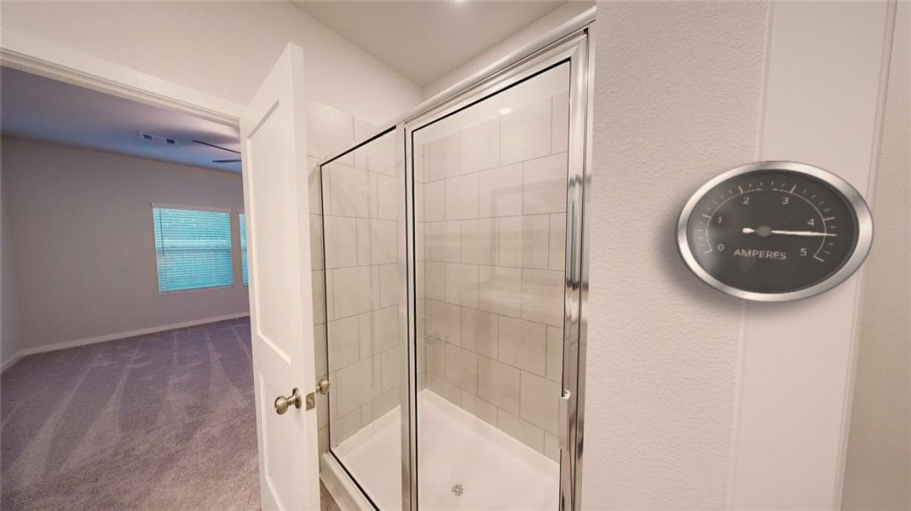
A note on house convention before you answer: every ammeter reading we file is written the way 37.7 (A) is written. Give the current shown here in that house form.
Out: 4.4 (A)
